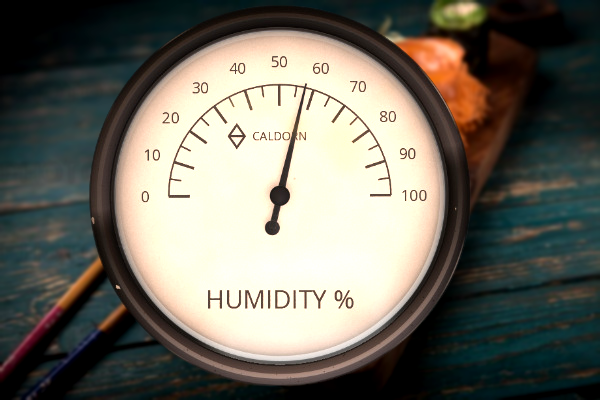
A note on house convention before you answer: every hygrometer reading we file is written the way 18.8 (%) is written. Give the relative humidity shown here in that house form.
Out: 57.5 (%)
